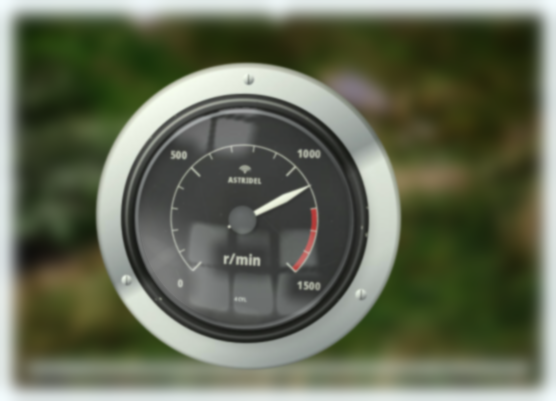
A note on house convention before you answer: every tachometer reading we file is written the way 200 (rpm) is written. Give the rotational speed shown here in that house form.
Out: 1100 (rpm)
